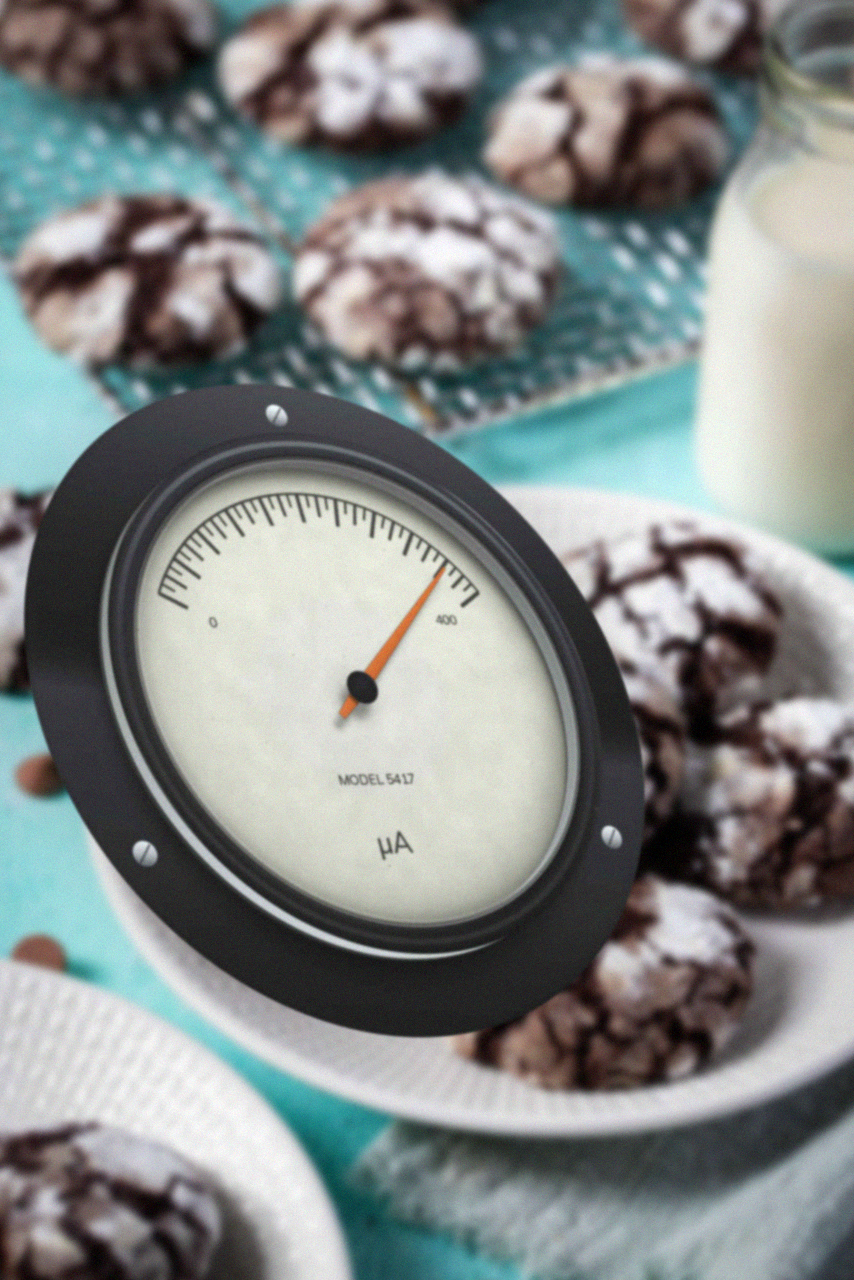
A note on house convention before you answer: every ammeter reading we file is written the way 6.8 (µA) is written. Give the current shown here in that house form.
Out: 360 (µA)
